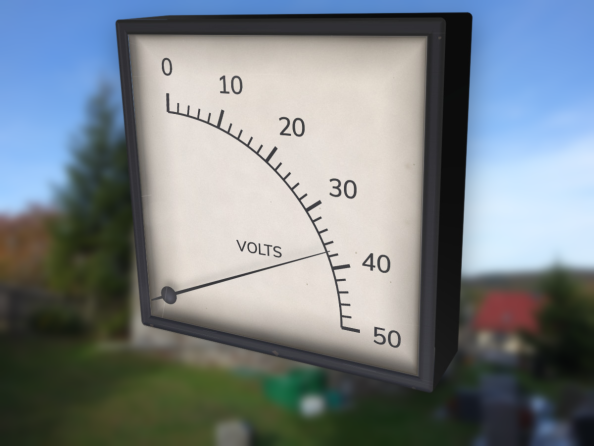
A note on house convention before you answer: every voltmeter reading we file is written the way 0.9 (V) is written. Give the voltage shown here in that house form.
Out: 37 (V)
